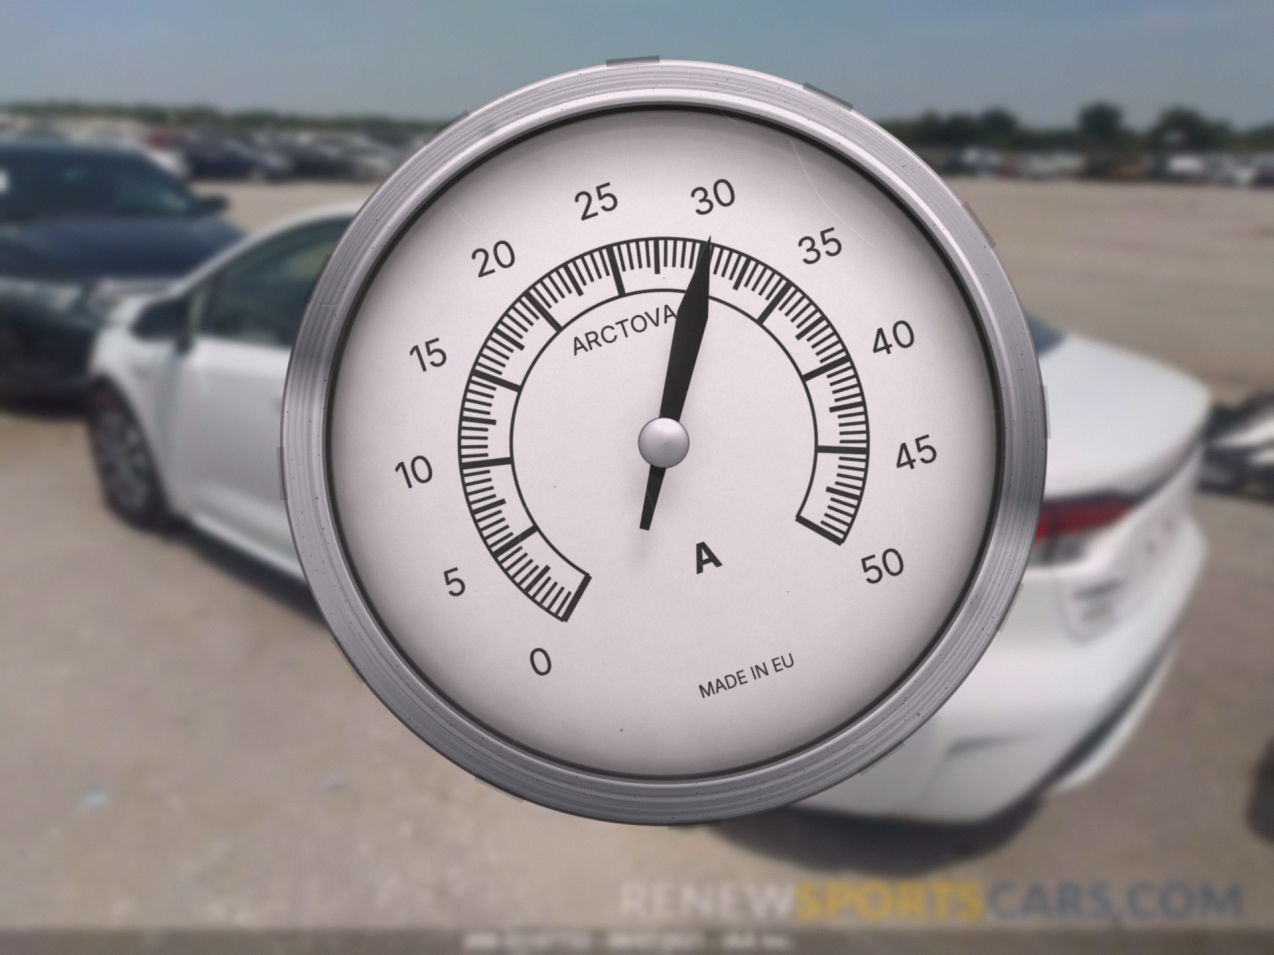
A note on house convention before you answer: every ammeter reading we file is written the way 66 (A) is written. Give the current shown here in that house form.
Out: 30.25 (A)
